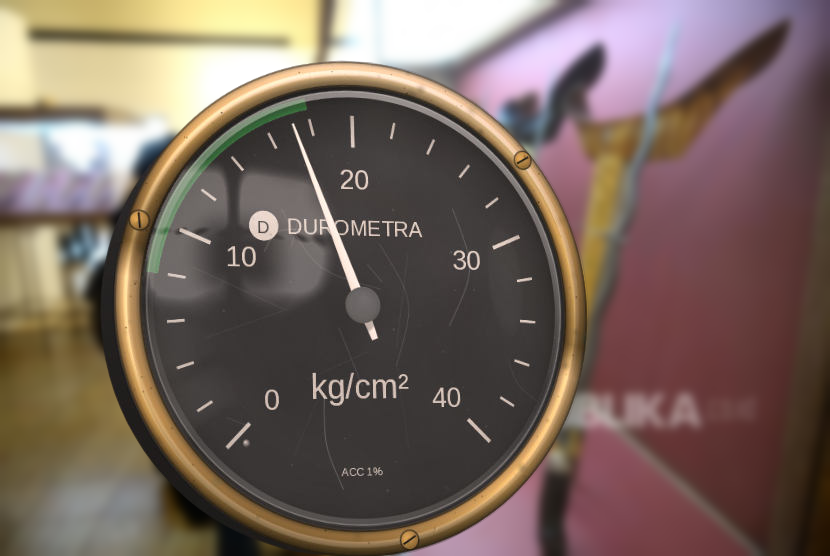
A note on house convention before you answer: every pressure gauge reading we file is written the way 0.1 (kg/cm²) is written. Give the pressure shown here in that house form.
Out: 17 (kg/cm²)
